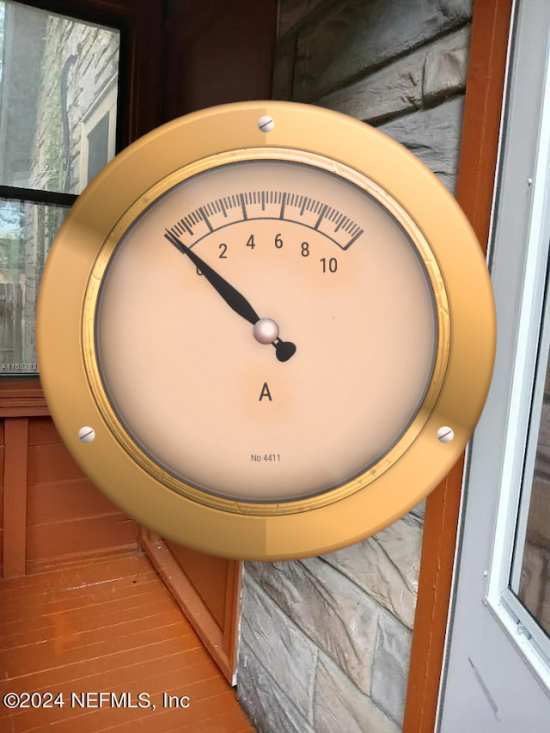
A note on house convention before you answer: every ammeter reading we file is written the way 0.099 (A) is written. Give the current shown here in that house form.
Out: 0.2 (A)
